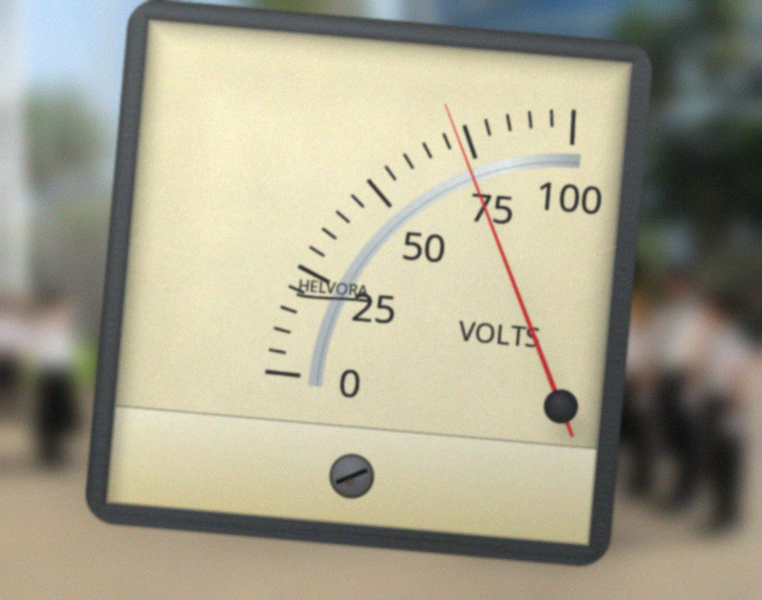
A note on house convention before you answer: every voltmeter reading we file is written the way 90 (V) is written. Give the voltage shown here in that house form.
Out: 72.5 (V)
